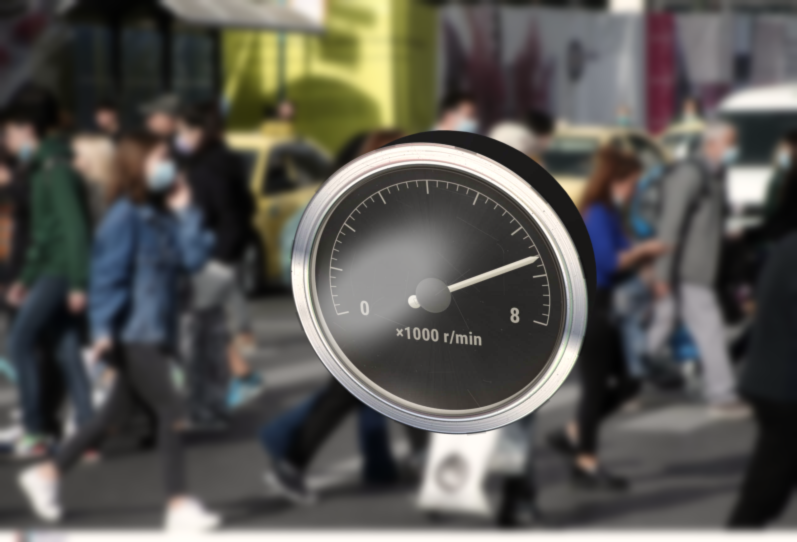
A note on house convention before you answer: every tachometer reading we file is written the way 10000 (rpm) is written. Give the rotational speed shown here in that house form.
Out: 6600 (rpm)
